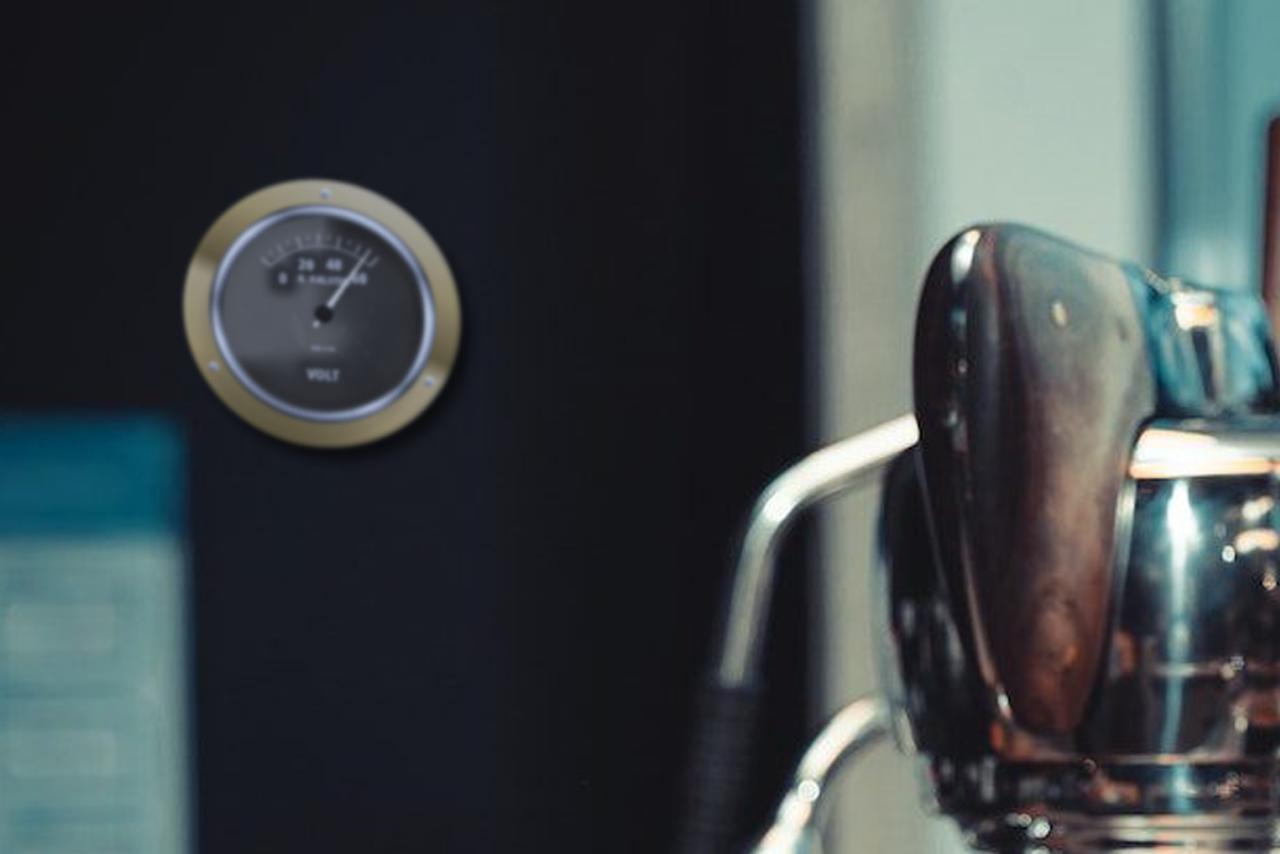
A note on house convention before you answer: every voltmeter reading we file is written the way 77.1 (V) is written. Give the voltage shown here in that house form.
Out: 55 (V)
